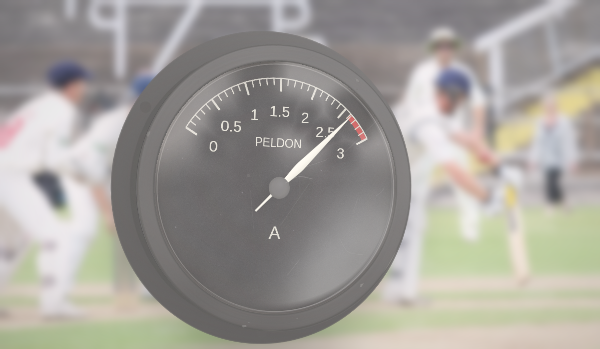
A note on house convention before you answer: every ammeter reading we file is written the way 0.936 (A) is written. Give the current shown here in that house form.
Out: 2.6 (A)
